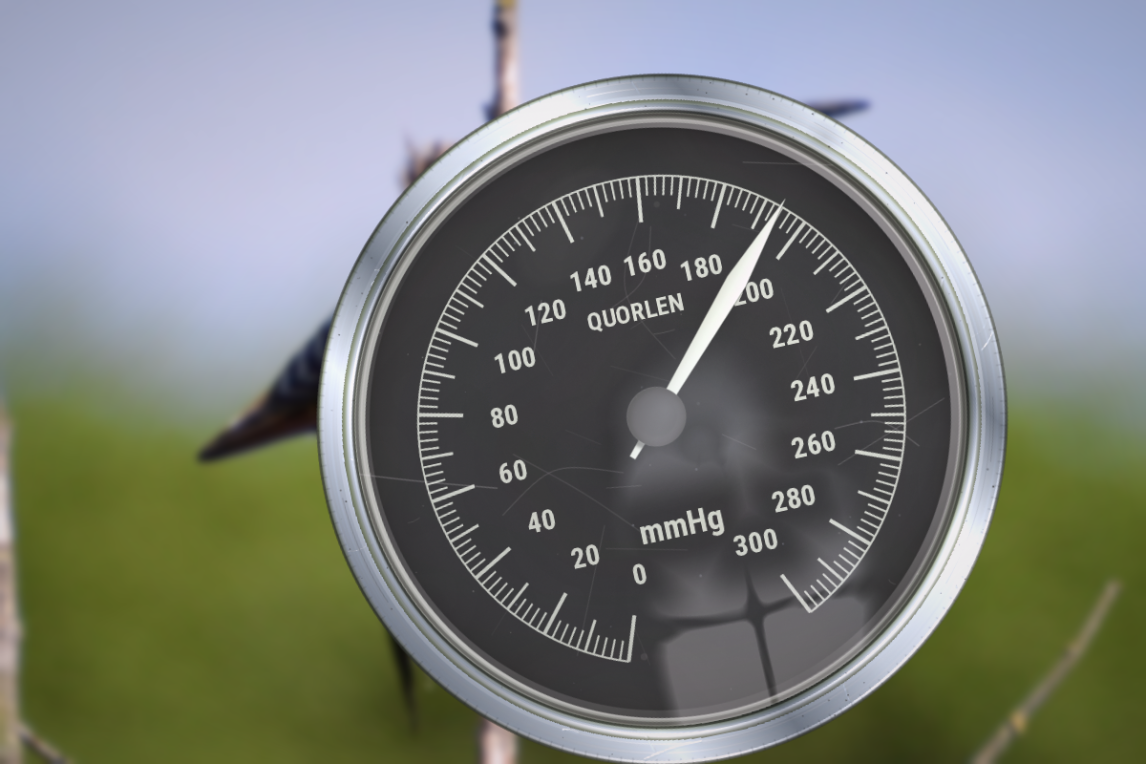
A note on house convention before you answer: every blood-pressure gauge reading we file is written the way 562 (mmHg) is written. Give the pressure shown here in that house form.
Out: 194 (mmHg)
